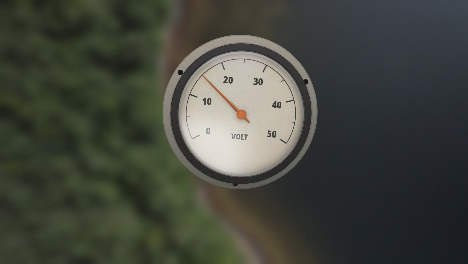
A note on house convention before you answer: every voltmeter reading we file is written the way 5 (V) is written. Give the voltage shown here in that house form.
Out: 15 (V)
